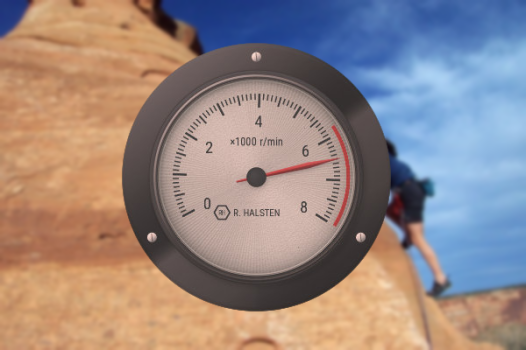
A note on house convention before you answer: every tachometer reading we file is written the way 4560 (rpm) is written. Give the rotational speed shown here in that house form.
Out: 6500 (rpm)
